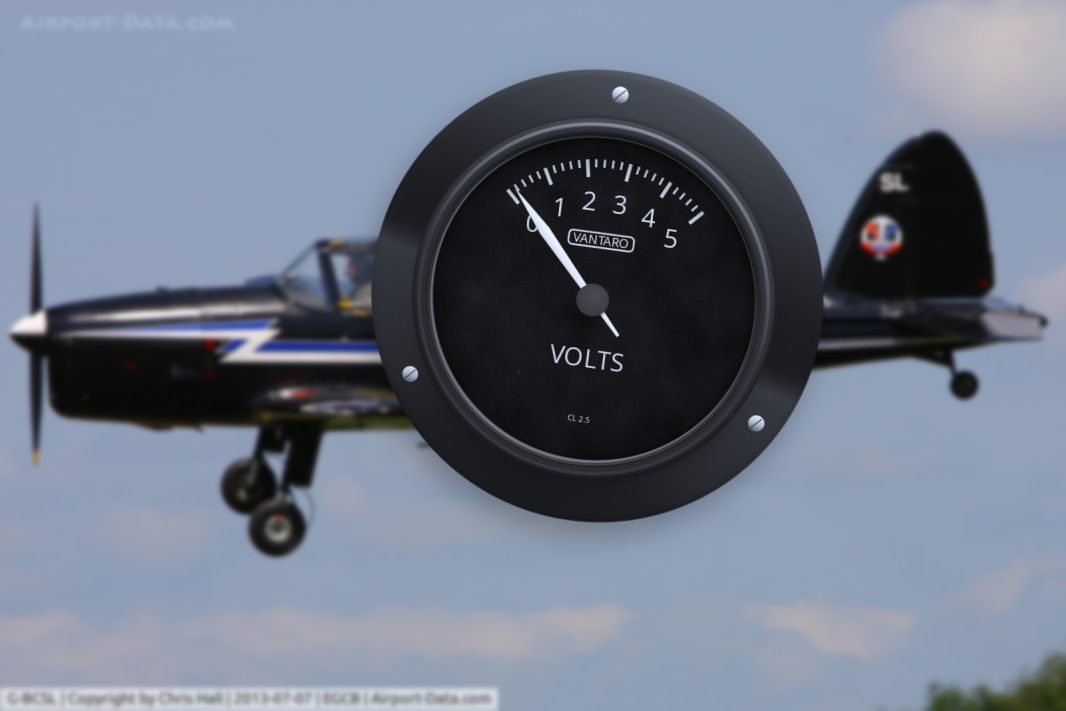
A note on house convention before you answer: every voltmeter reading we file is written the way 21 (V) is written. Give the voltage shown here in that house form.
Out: 0.2 (V)
